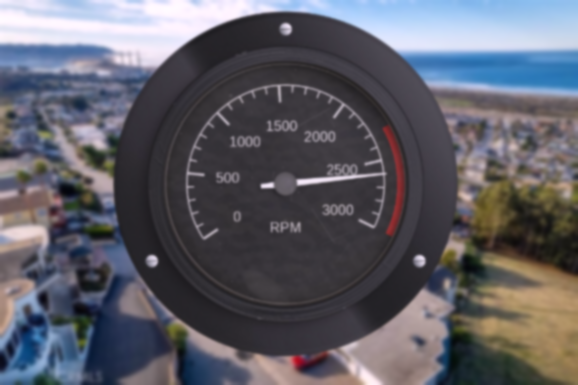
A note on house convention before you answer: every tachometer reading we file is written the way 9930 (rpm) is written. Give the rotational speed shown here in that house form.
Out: 2600 (rpm)
